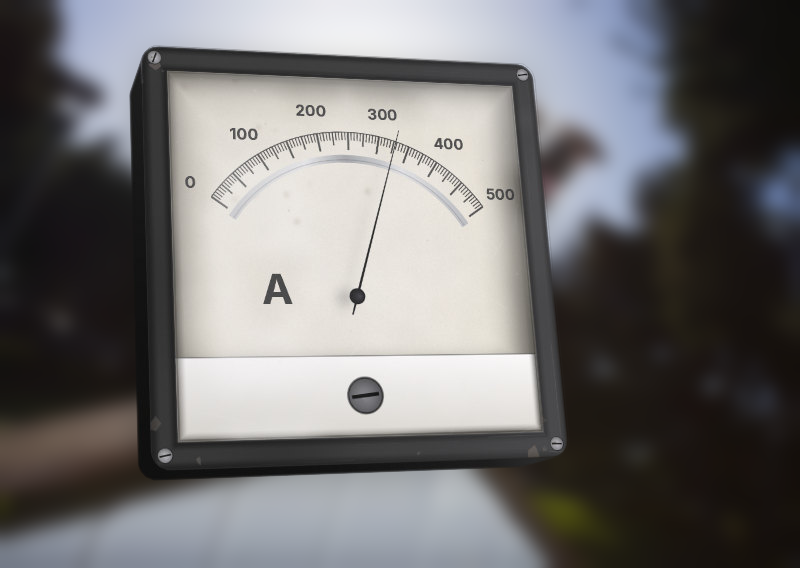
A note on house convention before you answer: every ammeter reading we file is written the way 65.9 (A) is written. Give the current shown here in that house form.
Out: 325 (A)
